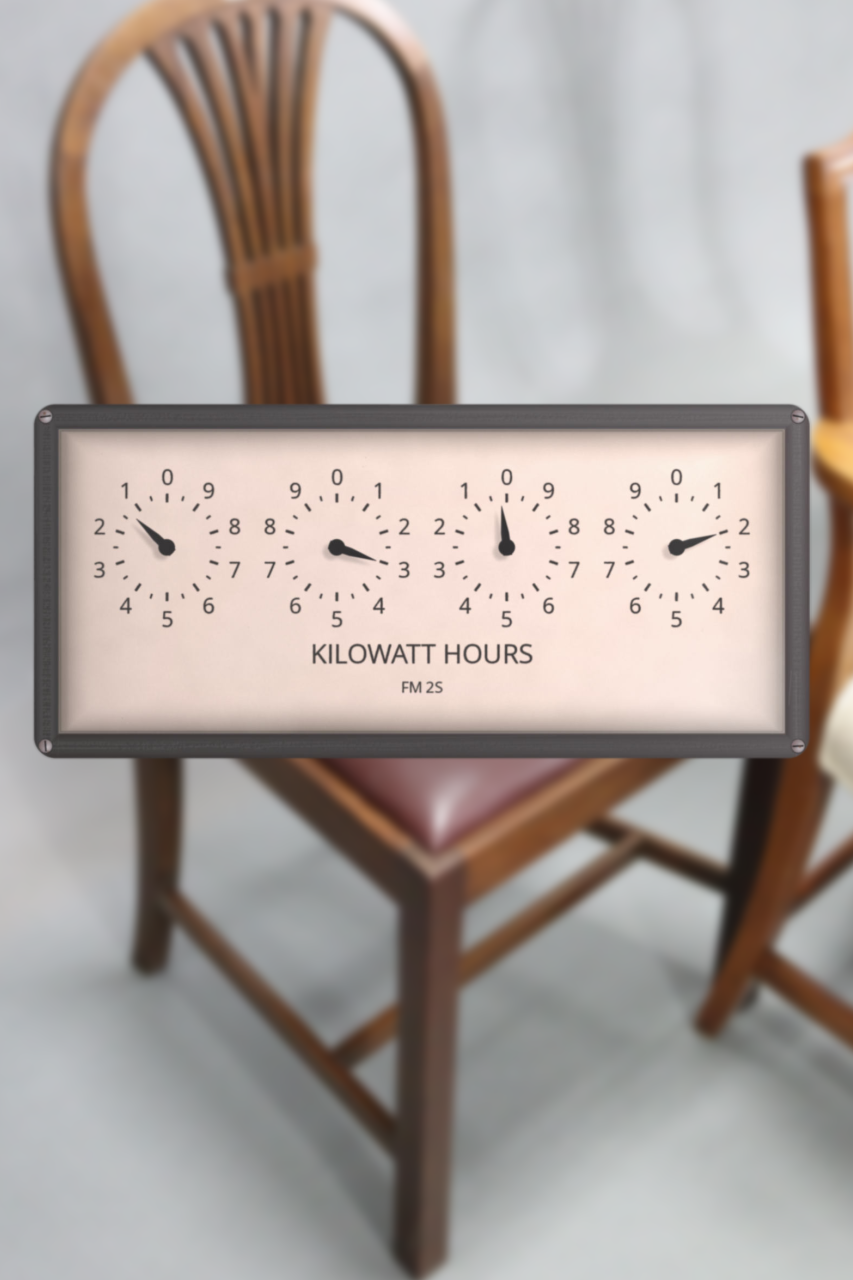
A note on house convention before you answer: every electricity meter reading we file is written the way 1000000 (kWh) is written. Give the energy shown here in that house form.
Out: 1302 (kWh)
